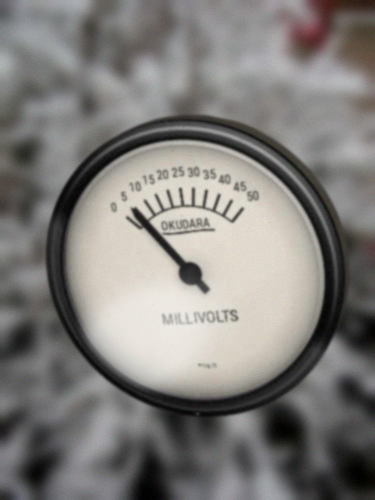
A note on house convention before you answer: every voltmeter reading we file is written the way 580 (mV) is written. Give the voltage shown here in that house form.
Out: 5 (mV)
